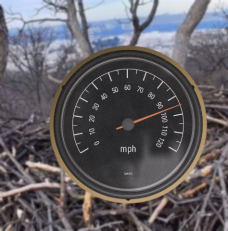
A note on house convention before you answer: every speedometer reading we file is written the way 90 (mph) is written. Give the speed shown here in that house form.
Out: 95 (mph)
